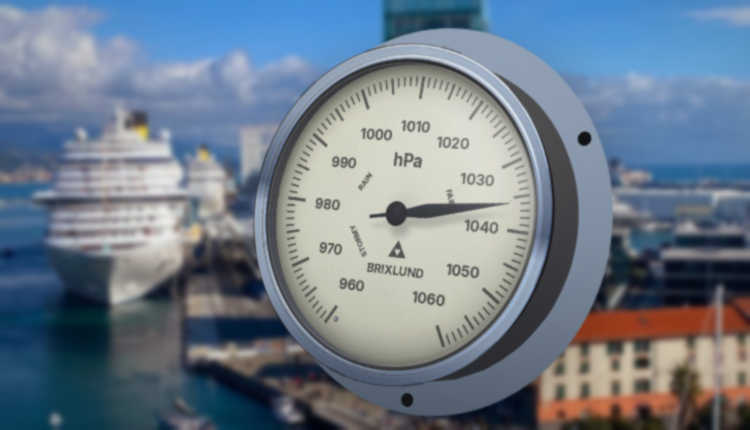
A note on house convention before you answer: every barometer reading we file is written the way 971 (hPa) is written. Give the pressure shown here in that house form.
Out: 1036 (hPa)
